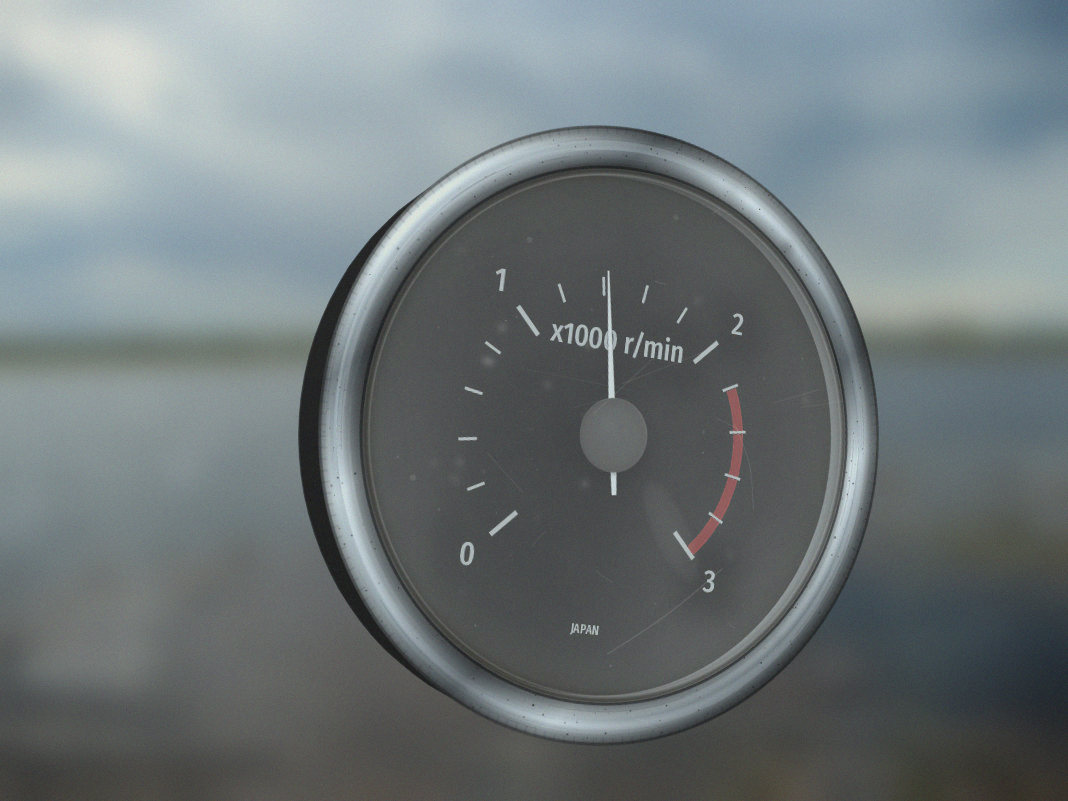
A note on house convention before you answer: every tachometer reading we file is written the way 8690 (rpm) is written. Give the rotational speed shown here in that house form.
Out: 1400 (rpm)
